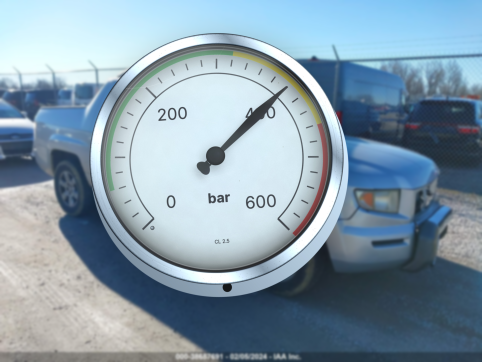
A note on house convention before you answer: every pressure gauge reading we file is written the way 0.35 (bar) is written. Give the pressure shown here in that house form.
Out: 400 (bar)
